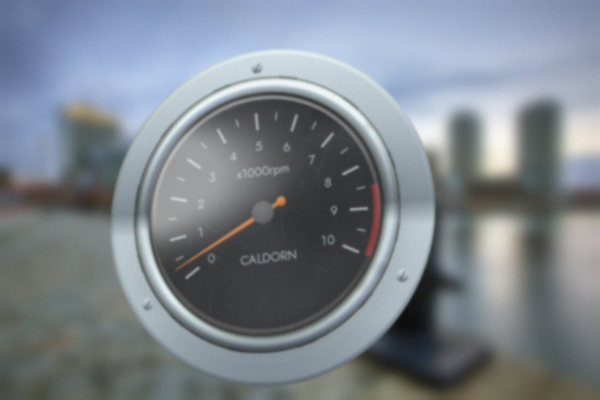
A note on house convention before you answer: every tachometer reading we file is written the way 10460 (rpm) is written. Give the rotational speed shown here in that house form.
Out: 250 (rpm)
